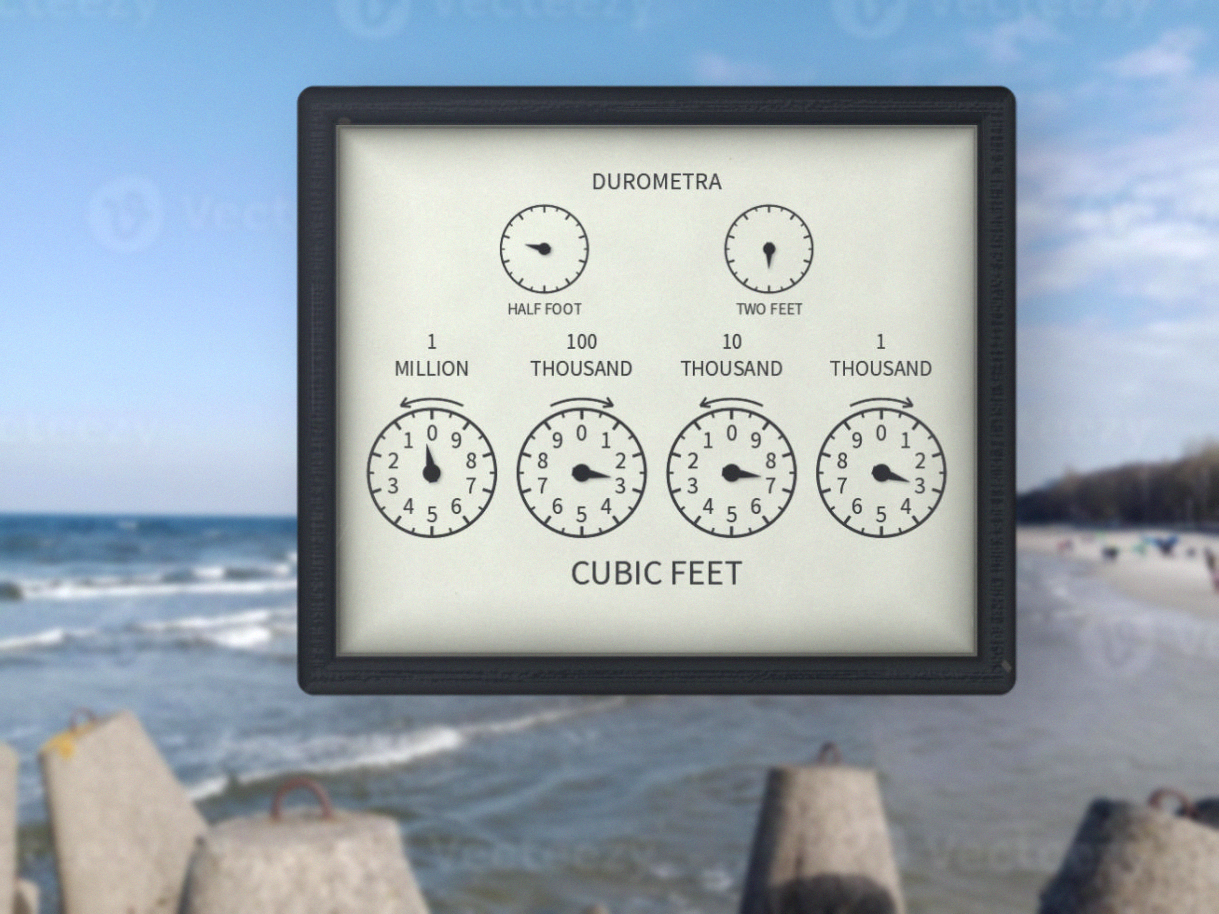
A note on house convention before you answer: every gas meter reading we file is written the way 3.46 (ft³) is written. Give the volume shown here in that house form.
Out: 27300 (ft³)
